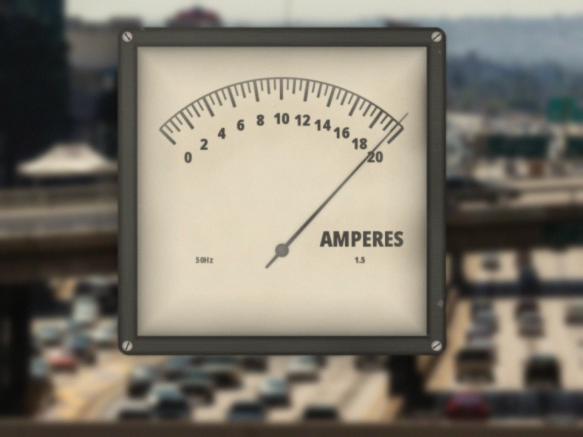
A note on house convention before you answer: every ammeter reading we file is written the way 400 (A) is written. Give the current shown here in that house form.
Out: 19.5 (A)
